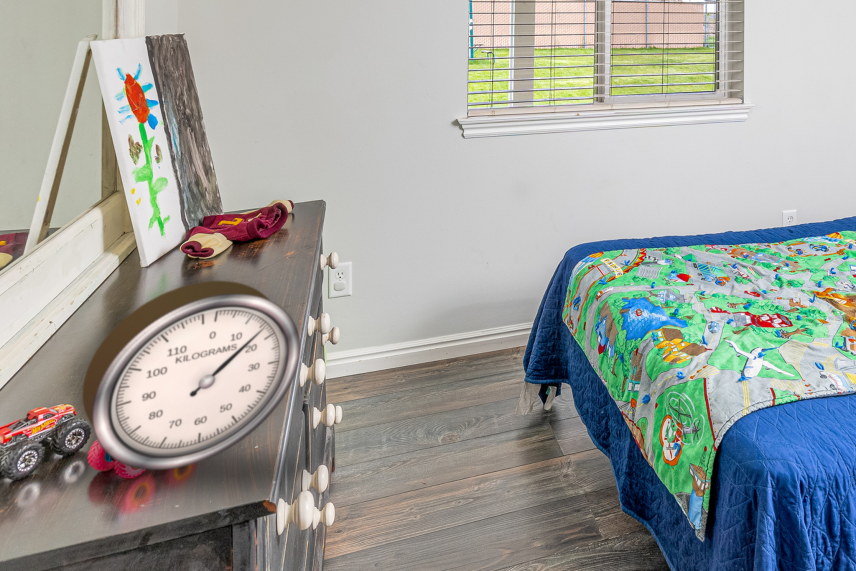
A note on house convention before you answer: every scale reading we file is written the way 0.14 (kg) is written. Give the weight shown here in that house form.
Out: 15 (kg)
